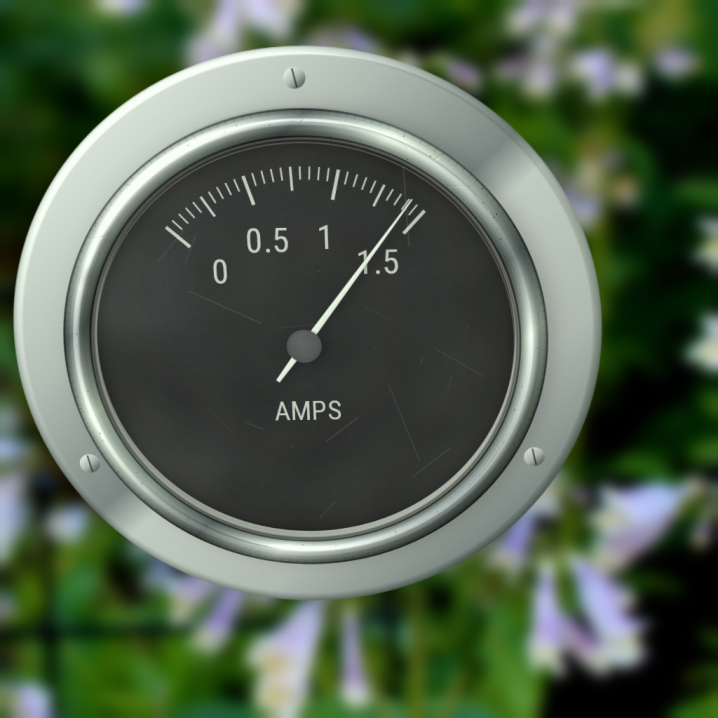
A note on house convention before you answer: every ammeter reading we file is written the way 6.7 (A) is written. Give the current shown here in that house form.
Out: 1.4 (A)
